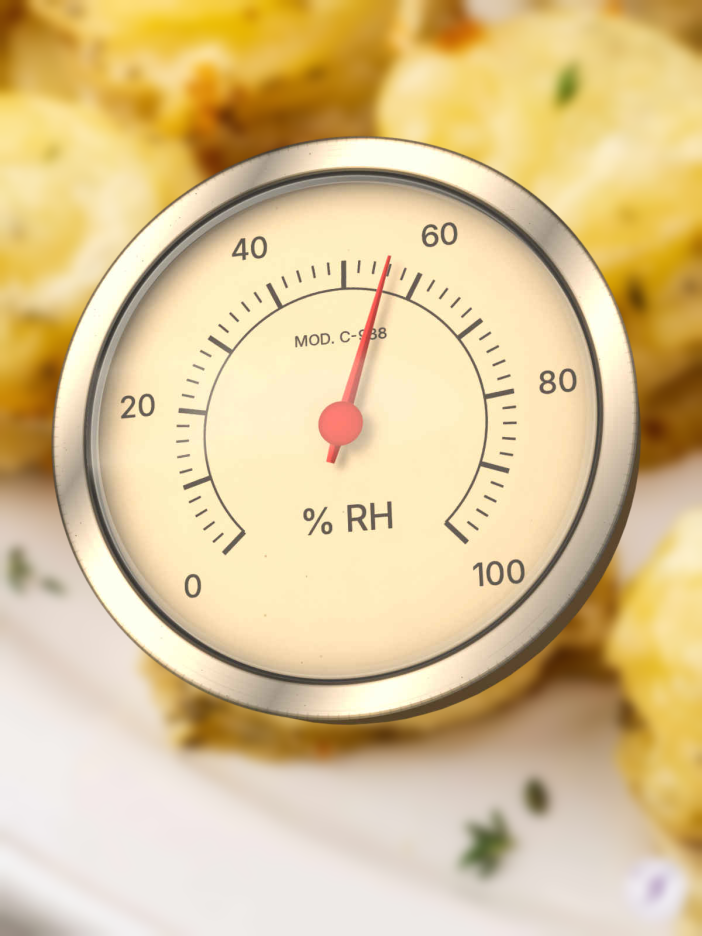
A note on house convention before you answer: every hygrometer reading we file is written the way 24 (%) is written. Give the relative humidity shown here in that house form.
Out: 56 (%)
